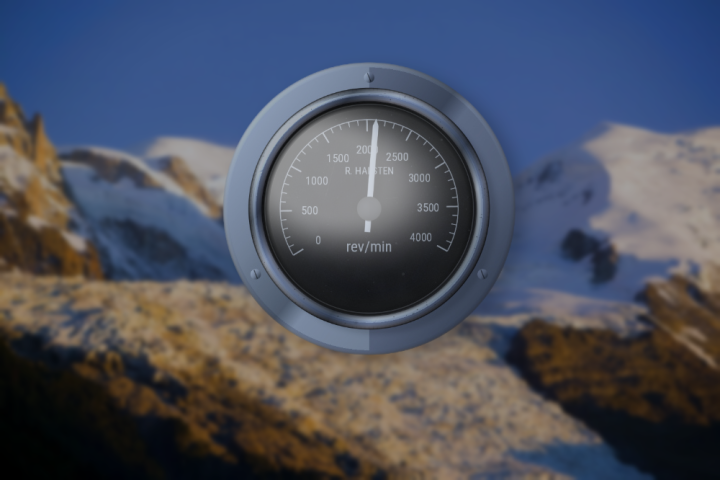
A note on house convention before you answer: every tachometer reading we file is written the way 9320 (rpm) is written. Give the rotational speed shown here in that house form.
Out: 2100 (rpm)
